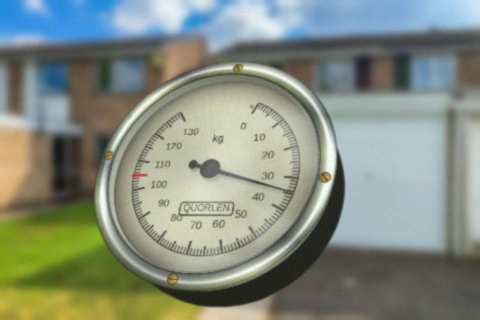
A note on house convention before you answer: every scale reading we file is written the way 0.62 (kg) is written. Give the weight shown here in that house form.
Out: 35 (kg)
